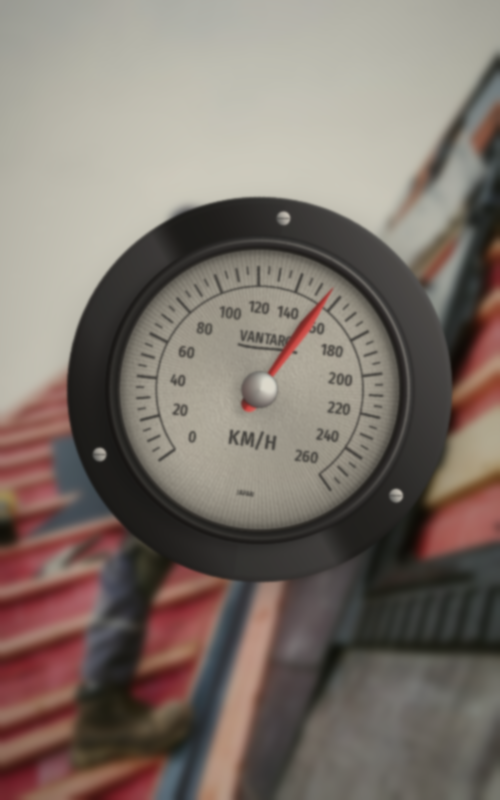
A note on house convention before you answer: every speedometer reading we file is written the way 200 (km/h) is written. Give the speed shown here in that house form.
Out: 155 (km/h)
